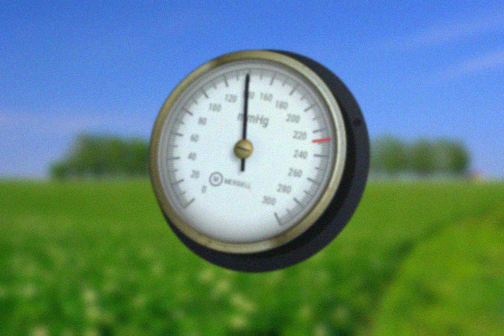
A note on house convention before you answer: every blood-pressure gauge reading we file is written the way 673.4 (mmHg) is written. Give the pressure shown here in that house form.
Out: 140 (mmHg)
